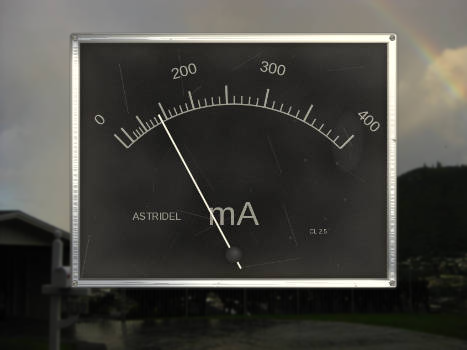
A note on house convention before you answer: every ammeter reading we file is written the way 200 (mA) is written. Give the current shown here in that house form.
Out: 140 (mA)
